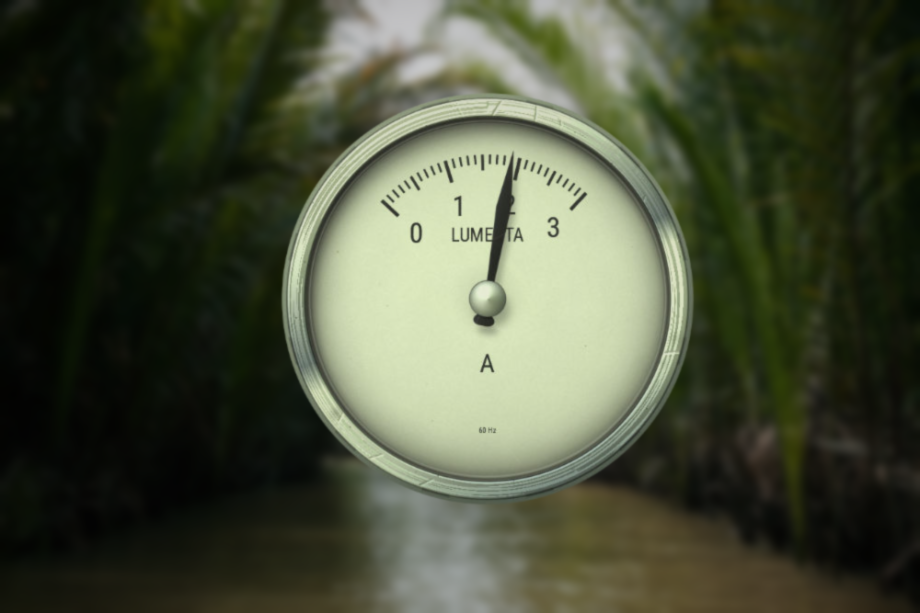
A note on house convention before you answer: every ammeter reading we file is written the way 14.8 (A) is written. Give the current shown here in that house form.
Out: 1.9 (A)
